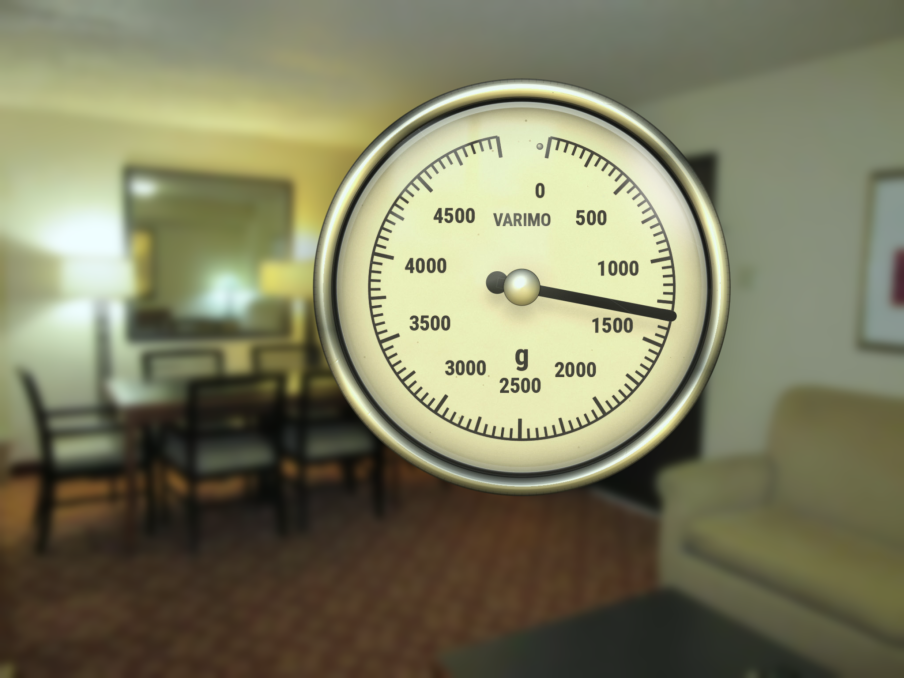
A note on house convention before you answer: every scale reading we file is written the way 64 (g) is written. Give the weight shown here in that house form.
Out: 1325 (g)
